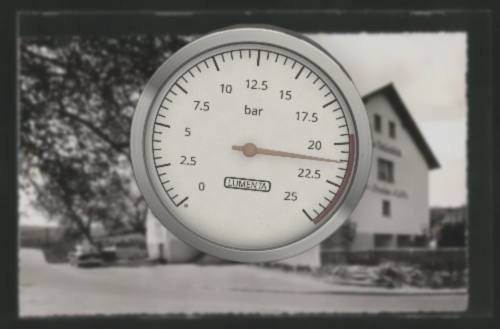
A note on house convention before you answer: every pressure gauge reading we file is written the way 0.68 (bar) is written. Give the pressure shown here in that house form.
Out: 21 (bar)
